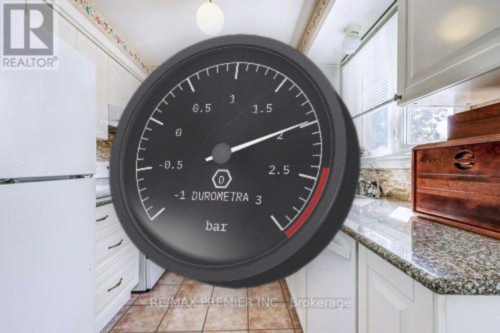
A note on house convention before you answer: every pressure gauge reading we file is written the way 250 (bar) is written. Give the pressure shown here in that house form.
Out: 2 (bar)
